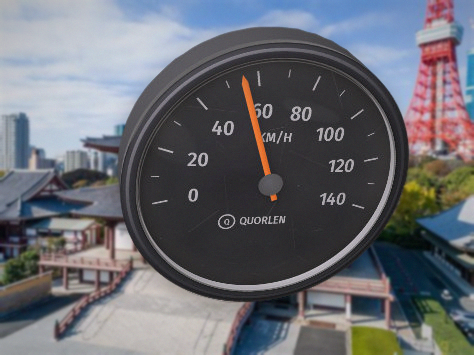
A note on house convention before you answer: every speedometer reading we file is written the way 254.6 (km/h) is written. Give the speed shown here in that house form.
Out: 55 (km/h)
